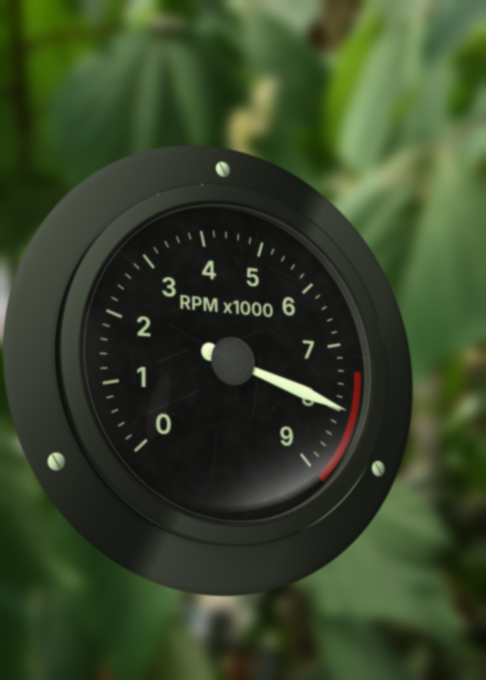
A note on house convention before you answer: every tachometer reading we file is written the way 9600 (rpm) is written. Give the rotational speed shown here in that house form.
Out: 8000 (rpm)
